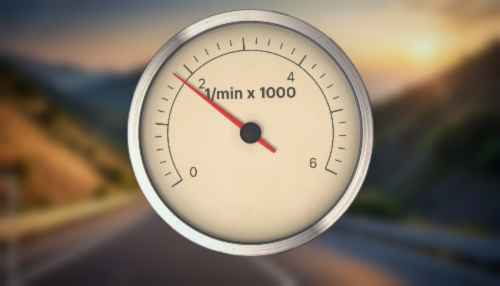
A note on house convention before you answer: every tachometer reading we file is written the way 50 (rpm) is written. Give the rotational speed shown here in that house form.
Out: 1800 (rpm)
